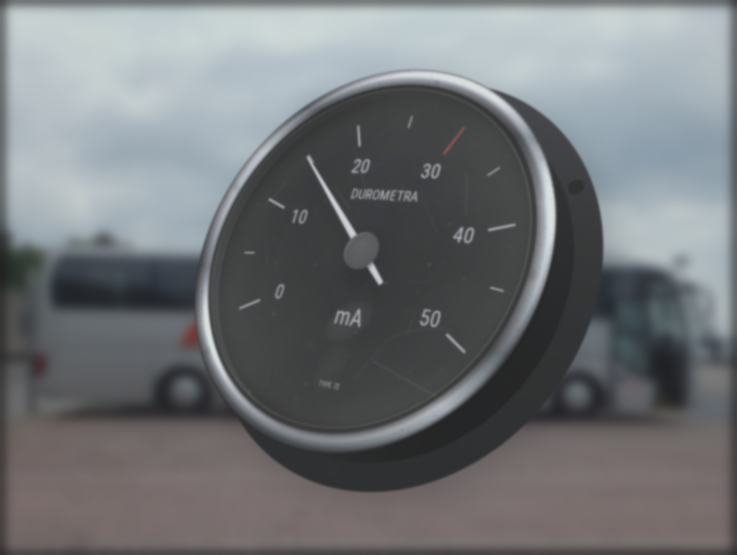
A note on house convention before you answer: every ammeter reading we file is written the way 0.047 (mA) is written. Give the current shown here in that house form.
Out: 15 (mA)
